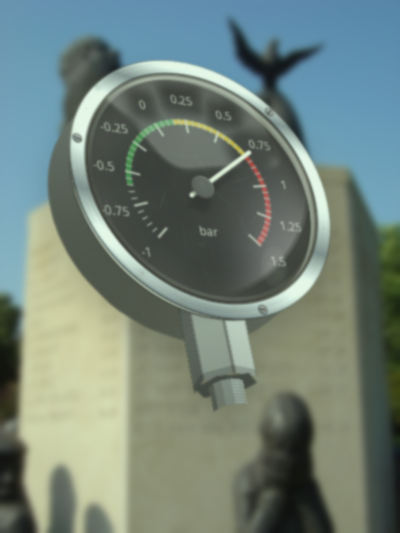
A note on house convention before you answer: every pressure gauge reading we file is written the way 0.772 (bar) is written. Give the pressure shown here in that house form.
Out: 0.75 (bar)
